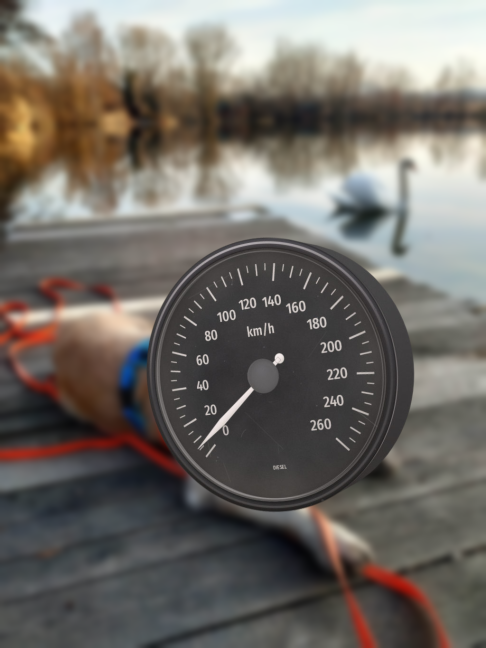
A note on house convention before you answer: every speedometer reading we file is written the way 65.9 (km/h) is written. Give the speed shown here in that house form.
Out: 5 (km/h)
